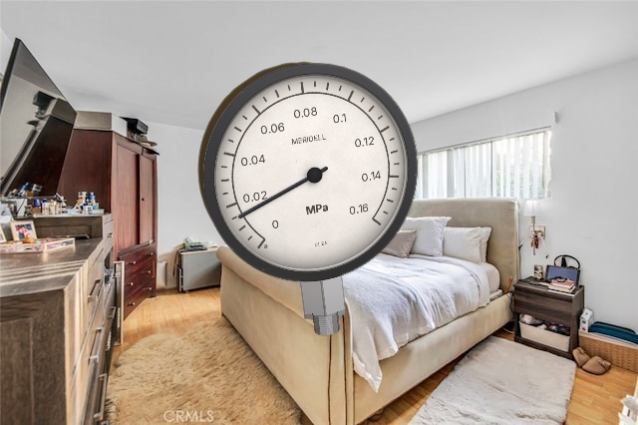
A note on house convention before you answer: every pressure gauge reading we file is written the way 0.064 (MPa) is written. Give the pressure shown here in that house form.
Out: 0.015 (MPa)
